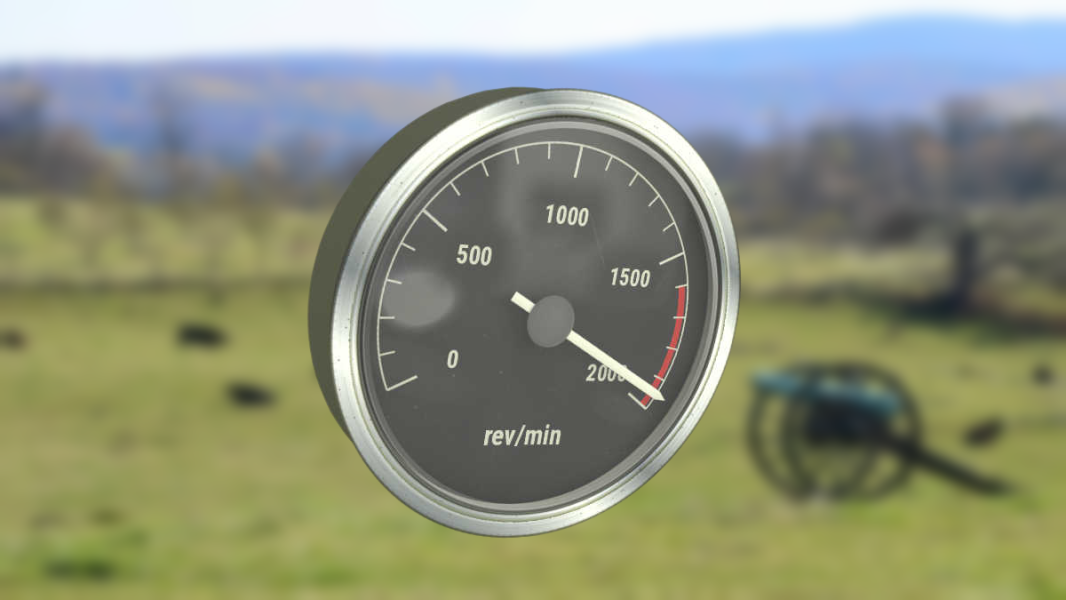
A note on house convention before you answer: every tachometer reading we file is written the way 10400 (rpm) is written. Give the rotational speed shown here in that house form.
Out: 1950 (rpm)
